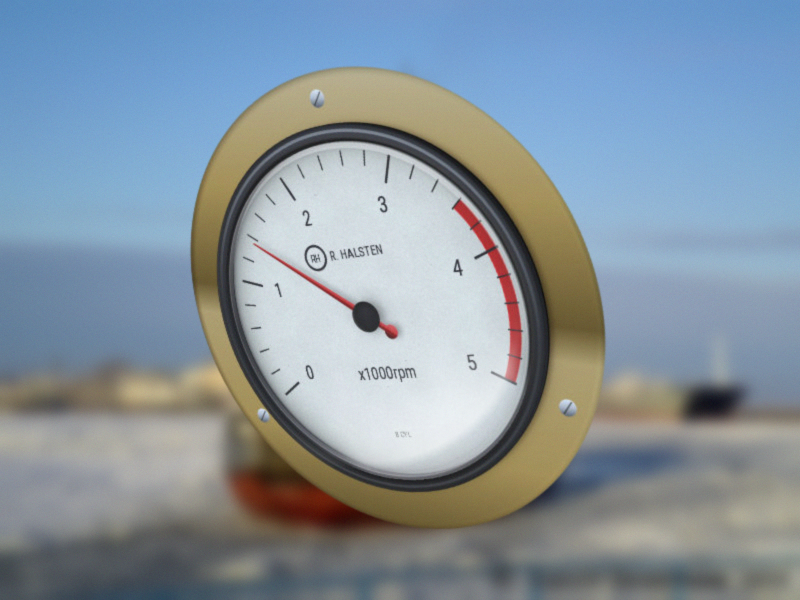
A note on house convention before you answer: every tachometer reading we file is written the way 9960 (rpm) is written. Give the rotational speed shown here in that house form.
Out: 1400 (rpm)
